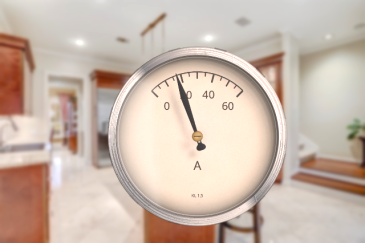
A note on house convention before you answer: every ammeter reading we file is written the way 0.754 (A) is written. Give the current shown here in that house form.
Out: 17.5 (A)
